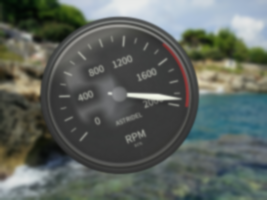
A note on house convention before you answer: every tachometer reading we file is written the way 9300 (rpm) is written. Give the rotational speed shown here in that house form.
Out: 1950 (rpm)
